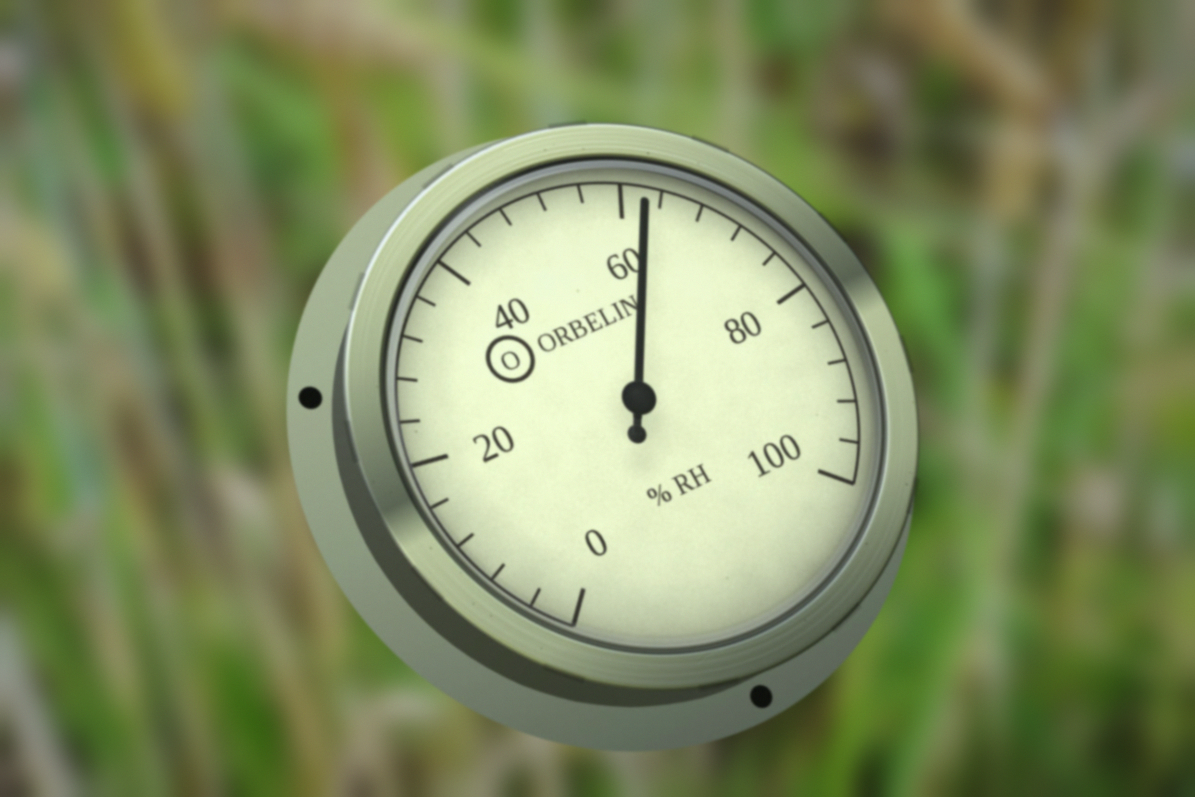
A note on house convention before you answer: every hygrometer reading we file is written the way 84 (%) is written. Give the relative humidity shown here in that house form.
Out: 62 (%)
